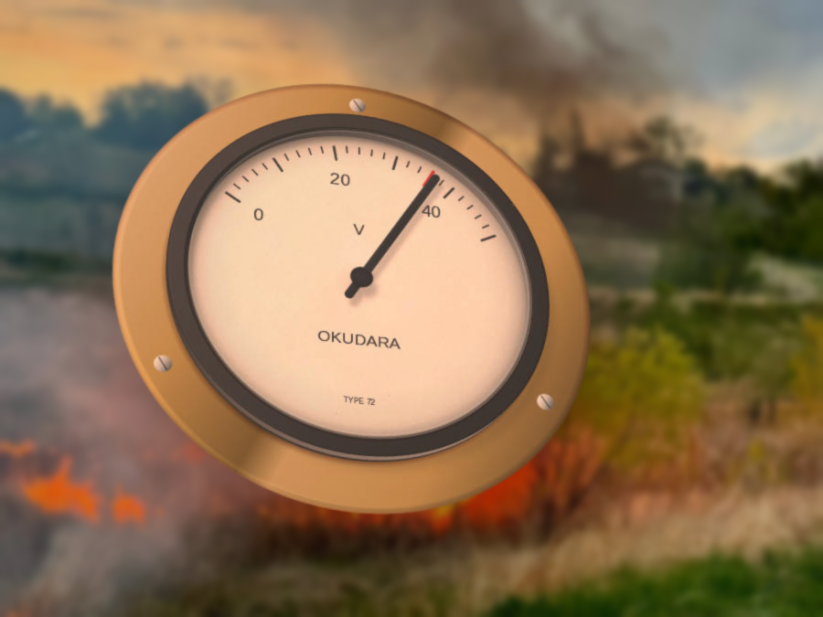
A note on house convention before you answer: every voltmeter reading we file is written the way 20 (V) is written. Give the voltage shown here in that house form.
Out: 37 (V)
